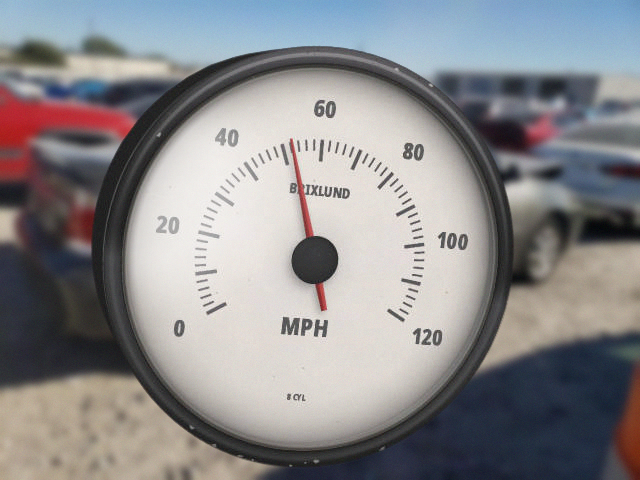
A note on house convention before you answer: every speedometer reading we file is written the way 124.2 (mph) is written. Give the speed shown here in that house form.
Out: 52 (mph)
